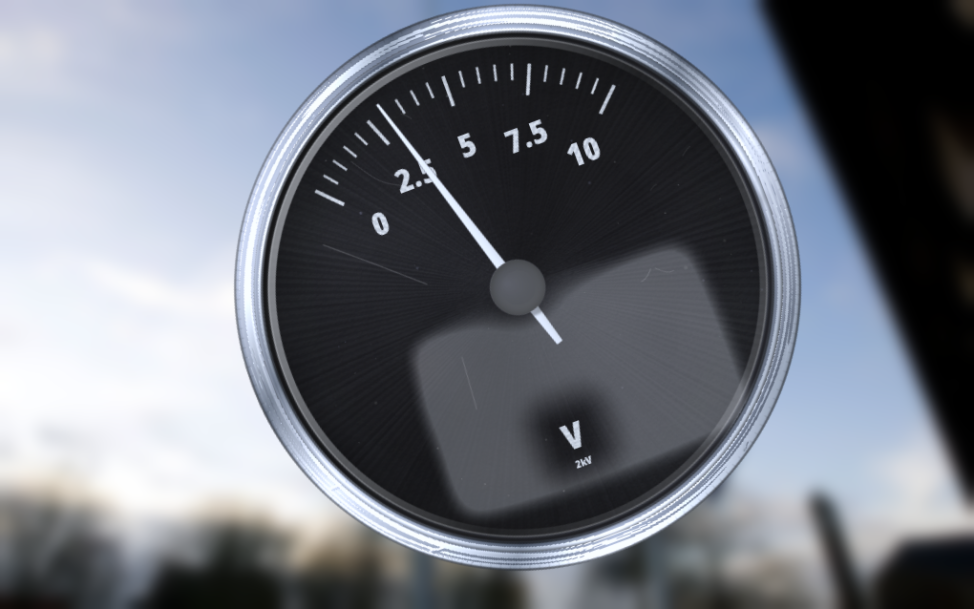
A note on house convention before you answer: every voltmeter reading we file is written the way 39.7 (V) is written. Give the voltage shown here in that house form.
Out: 3 (V)
